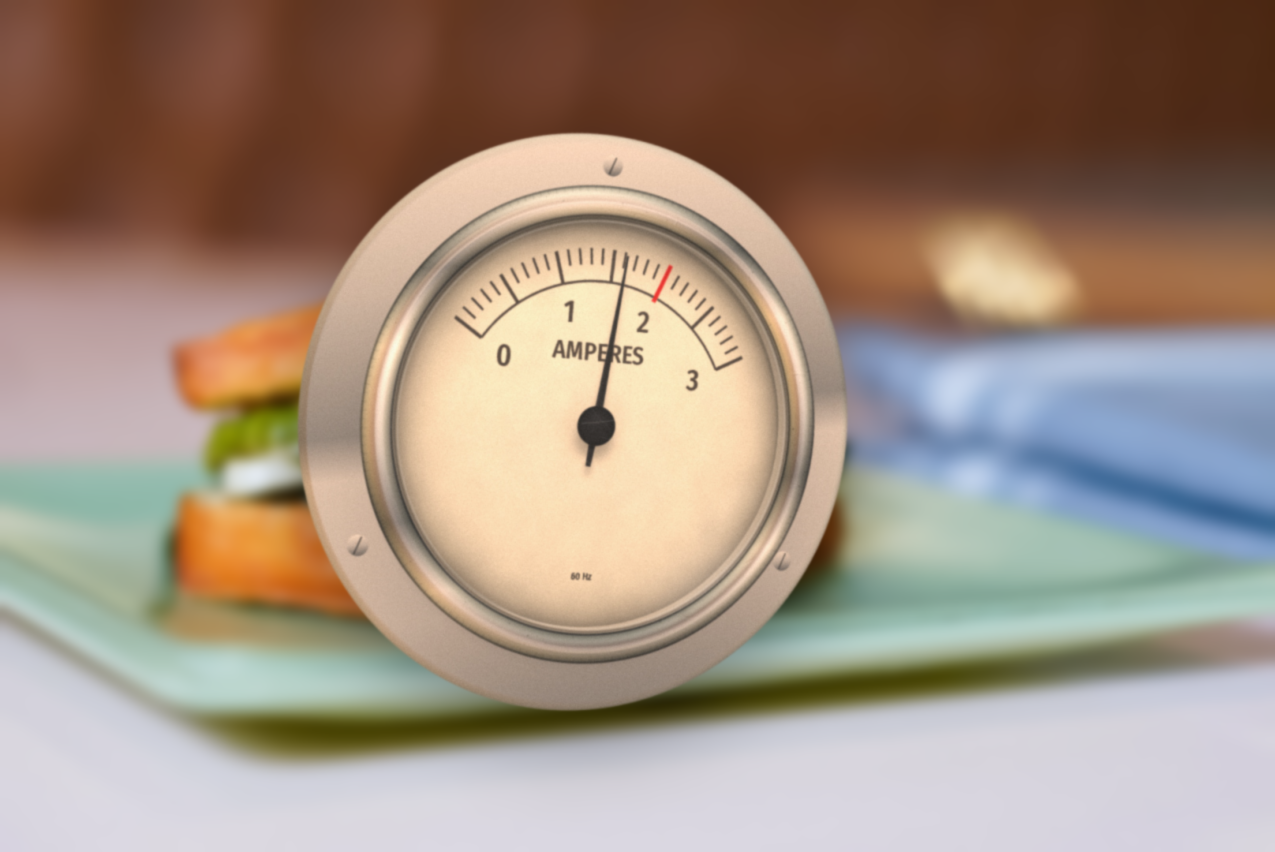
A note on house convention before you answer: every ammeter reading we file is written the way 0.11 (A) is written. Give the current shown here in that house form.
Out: 1.6 (A)
